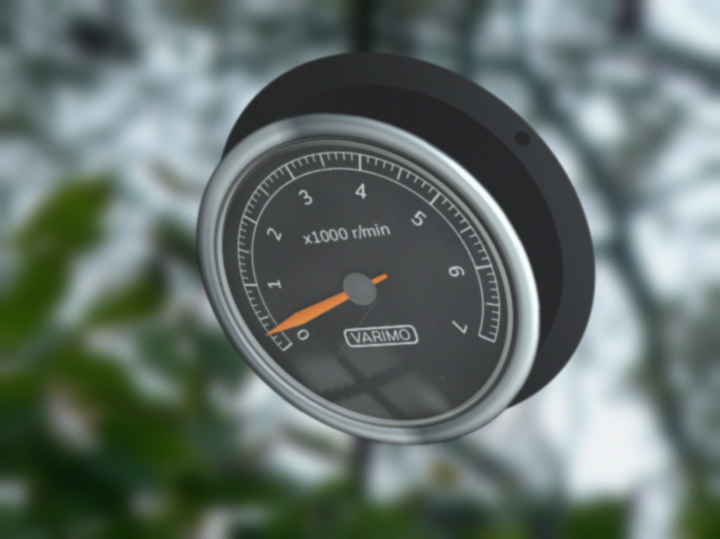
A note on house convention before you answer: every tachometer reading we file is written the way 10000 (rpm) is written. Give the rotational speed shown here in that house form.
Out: 300 (rpm)
